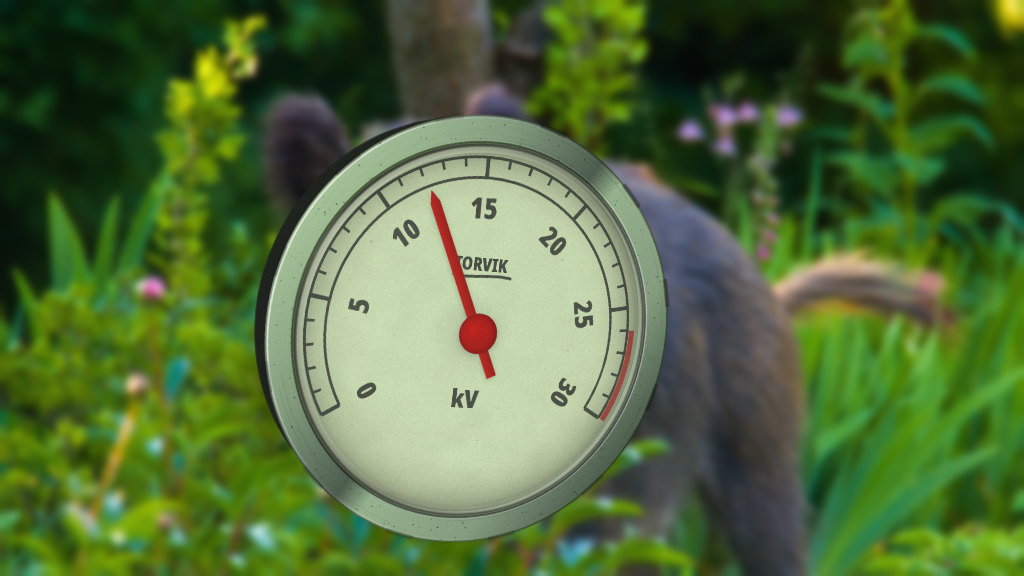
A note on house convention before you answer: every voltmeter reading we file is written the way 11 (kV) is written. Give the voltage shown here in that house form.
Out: 12 (kV)
